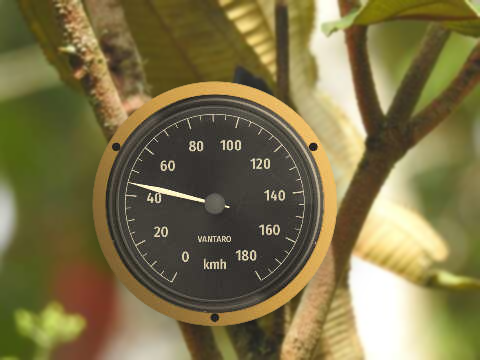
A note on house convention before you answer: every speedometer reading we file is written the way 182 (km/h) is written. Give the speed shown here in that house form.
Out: 45 (km/h)
